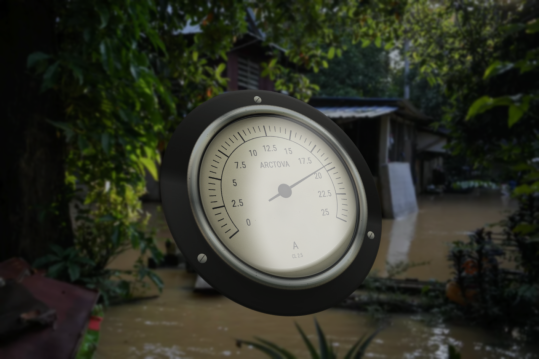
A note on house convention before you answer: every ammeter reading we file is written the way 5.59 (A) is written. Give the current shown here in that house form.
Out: 19.5 (A)
